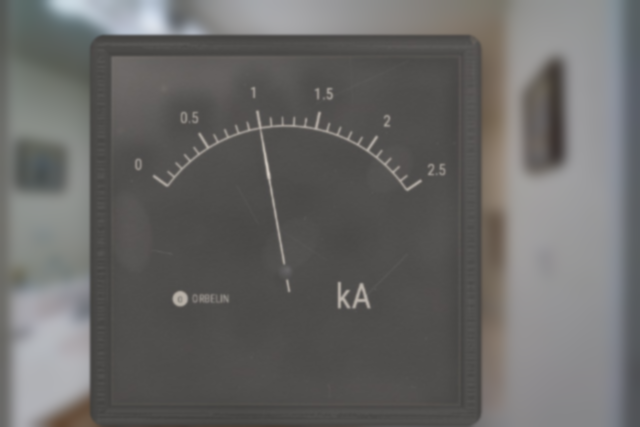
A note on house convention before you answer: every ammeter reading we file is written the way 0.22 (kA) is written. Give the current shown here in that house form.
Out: 1 (kA)
